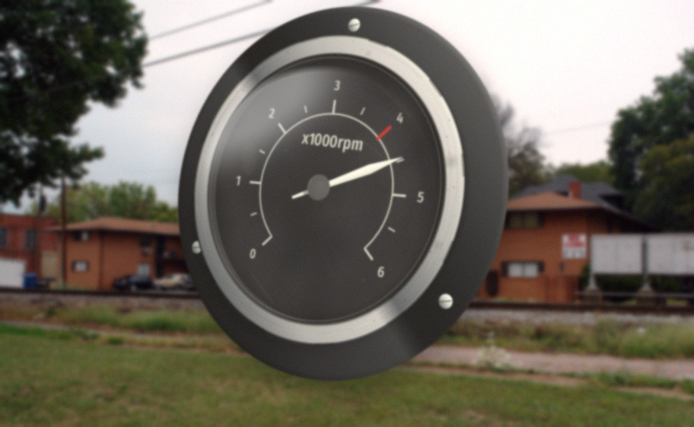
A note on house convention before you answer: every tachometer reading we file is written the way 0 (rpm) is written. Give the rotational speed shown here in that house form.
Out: 4500 (rpm)
